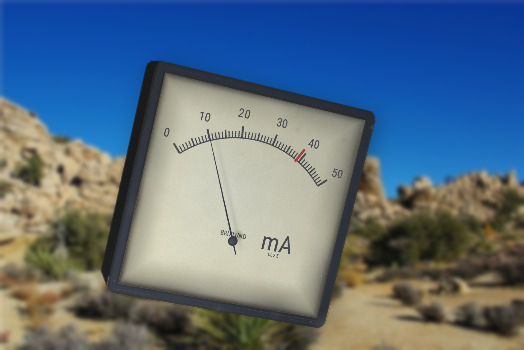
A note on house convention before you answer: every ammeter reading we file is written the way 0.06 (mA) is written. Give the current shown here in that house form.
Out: 10 (mA)
